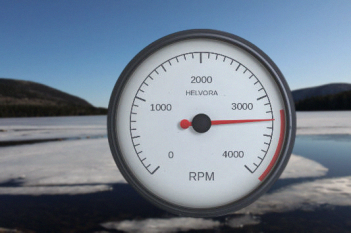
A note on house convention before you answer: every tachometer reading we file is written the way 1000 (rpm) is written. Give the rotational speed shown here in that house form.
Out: 3300 (rpm)
